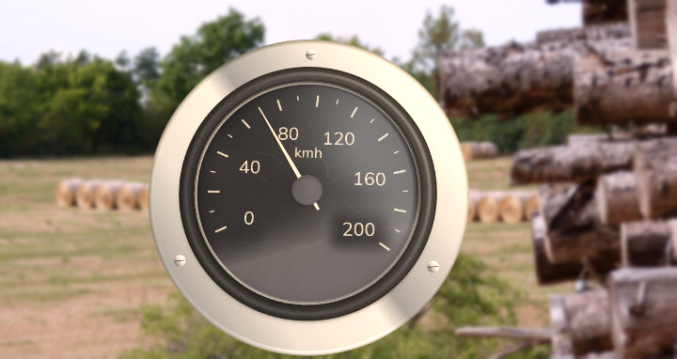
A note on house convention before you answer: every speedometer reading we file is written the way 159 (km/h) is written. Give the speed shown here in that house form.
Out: 70 (km/h)
